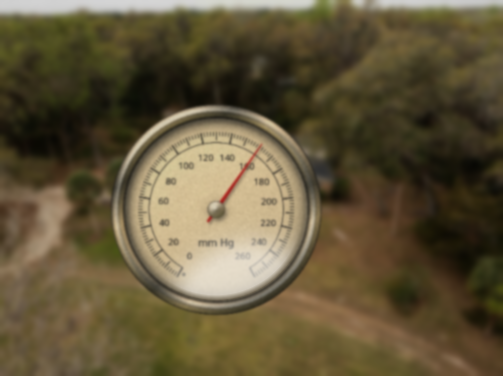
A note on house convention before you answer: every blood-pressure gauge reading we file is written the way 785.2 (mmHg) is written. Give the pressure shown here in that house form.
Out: 160 (mmHg)
